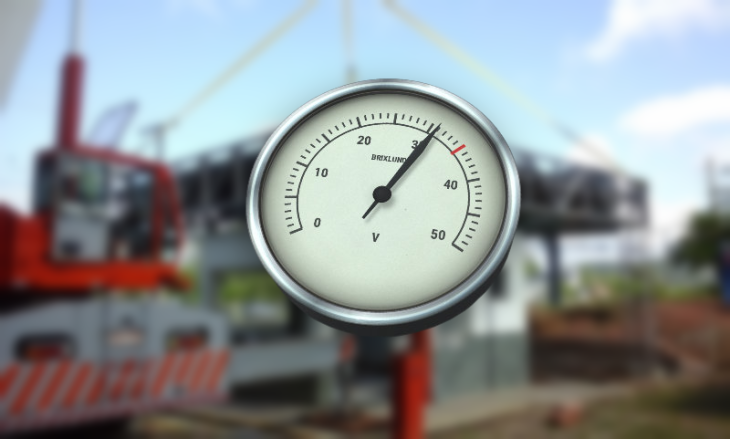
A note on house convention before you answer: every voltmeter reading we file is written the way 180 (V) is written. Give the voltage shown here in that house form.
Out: 31 (V)
